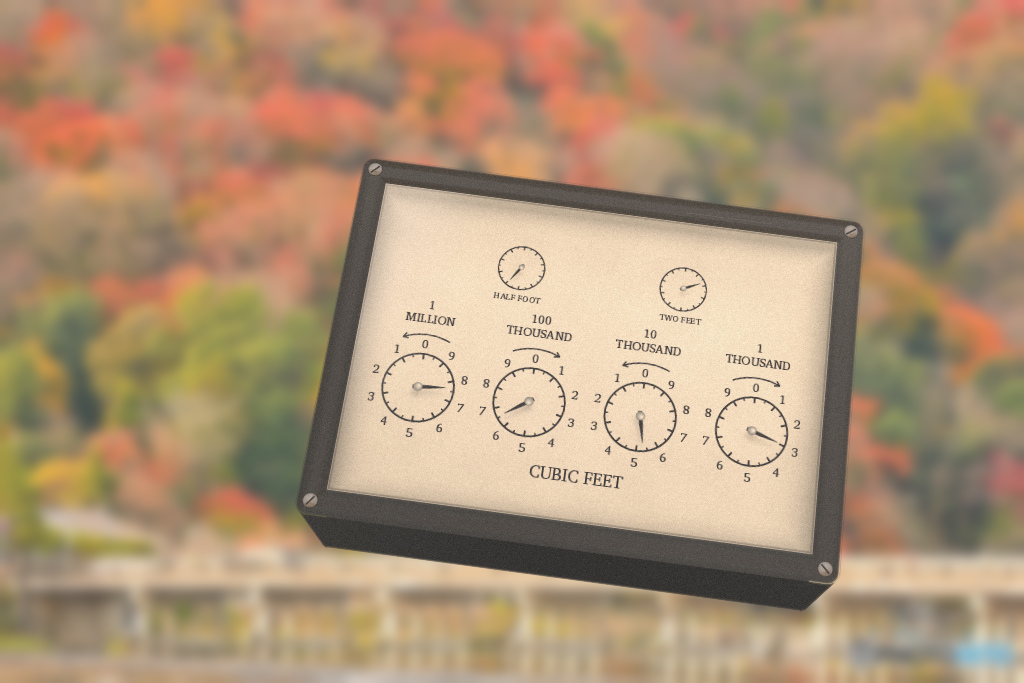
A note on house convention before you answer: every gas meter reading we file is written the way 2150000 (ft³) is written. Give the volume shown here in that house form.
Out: 765300 (ft³)
